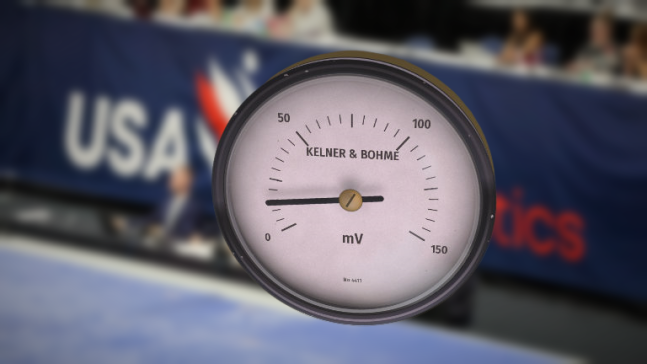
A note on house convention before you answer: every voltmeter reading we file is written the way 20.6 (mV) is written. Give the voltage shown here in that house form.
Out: 15 (mV)
